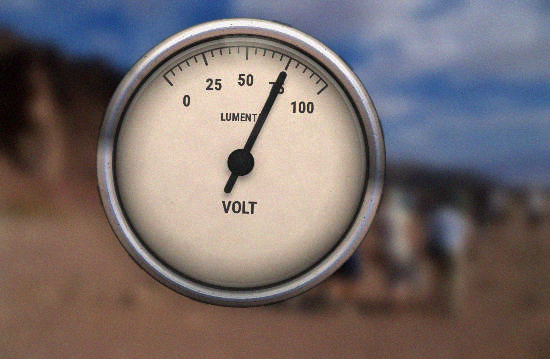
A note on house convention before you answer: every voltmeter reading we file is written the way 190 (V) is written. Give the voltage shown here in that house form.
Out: 75 (V)
